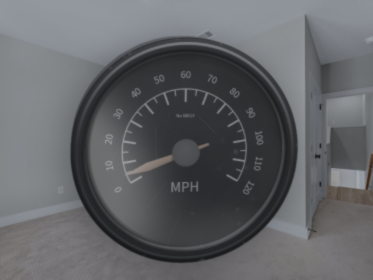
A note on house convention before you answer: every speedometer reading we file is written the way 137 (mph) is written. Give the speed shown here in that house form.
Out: 5 (mph)
